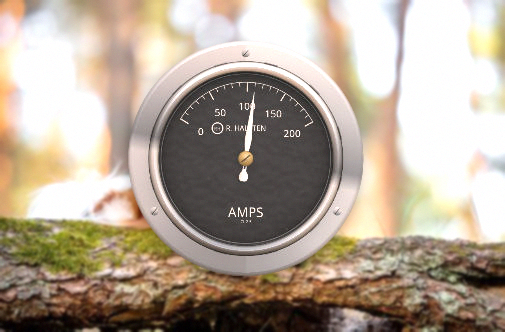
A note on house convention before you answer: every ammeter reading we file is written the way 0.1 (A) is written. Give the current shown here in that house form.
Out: 110 (A)
